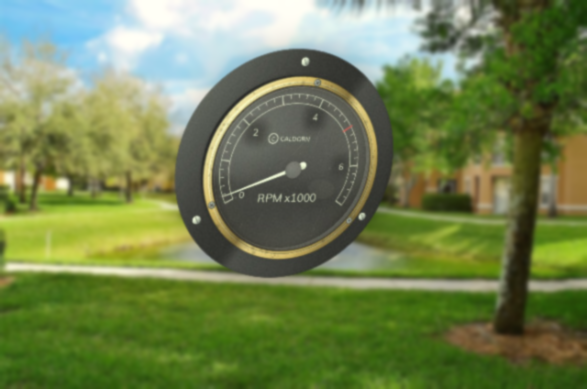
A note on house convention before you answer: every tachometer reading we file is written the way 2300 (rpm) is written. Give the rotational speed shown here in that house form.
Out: 200 (rpm)
